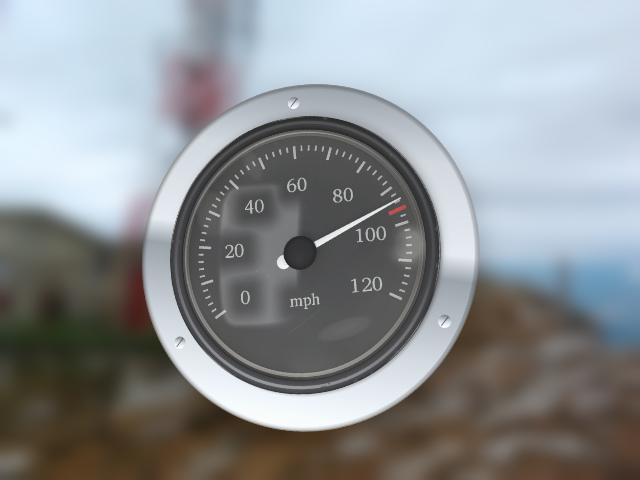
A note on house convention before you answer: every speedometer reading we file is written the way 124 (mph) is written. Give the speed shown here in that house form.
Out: 94 (mph)
